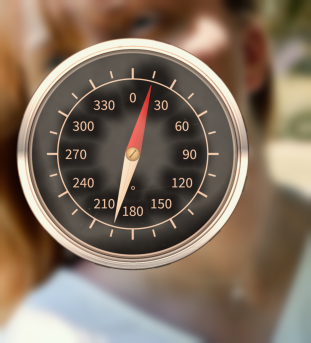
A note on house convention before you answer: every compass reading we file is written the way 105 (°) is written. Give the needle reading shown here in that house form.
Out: 15 (°)
